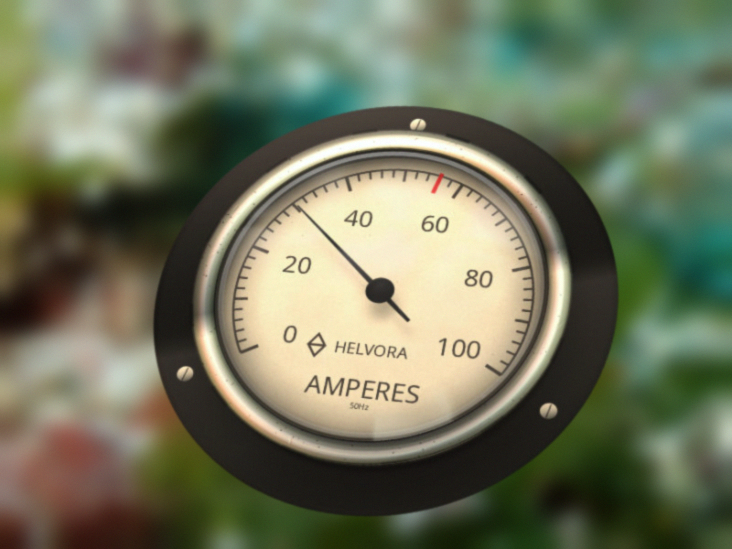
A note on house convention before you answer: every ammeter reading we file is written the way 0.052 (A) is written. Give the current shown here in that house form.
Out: 30 (A)
